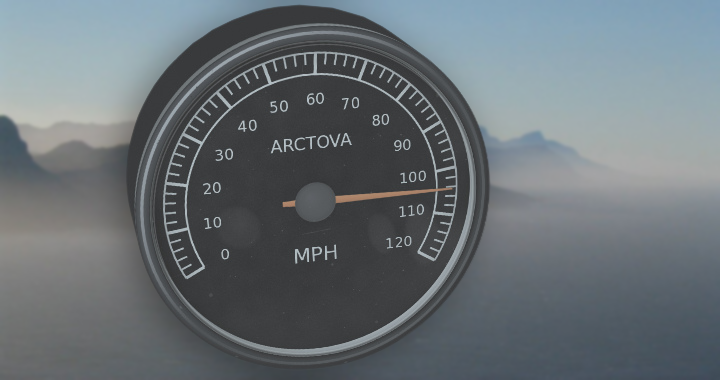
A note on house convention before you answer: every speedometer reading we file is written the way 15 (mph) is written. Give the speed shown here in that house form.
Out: 104 (mph)
